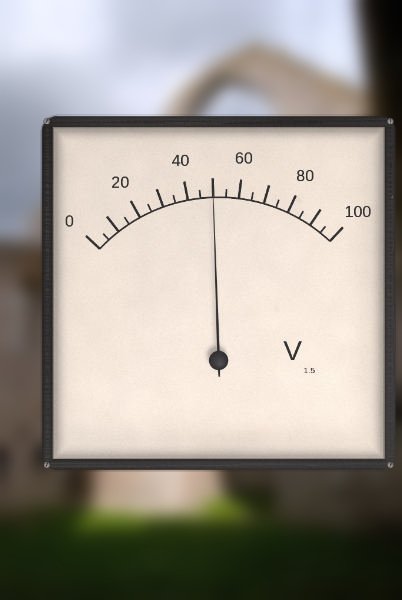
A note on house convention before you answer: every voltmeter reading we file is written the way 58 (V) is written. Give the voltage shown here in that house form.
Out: 50 (V)
